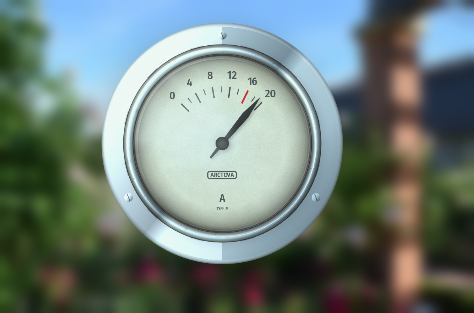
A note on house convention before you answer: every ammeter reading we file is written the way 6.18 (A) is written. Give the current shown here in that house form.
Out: 19 (A)
